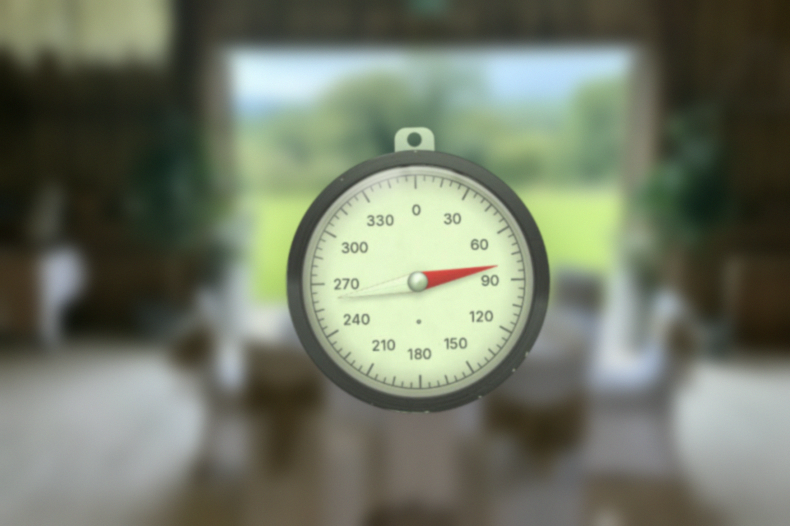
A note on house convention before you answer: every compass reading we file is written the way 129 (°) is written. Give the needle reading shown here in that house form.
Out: 80 (°)
